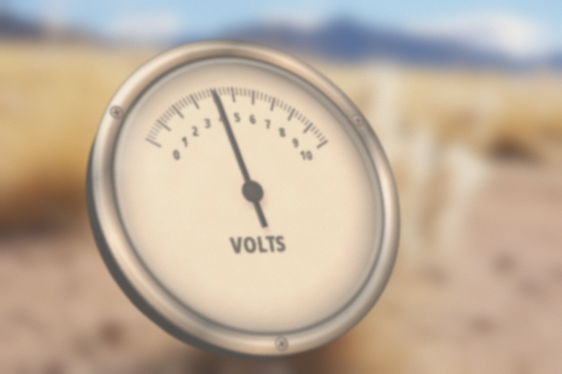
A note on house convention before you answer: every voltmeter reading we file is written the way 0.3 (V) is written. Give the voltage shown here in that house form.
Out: 4 (V)
